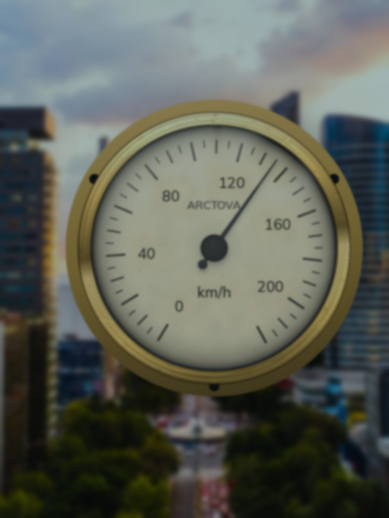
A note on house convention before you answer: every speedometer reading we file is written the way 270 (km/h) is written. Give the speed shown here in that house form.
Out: 135 (km/h)
